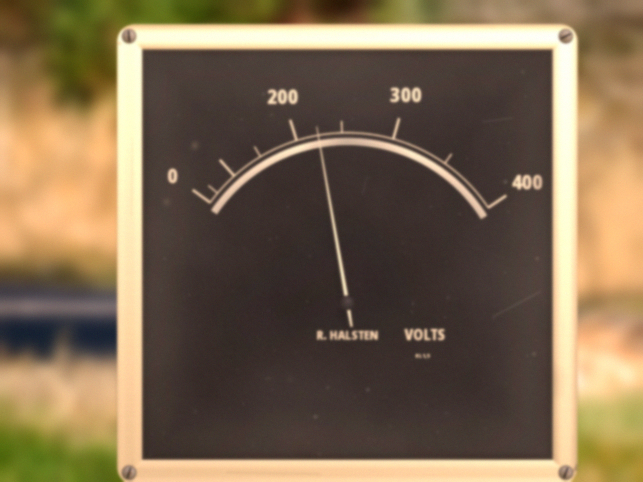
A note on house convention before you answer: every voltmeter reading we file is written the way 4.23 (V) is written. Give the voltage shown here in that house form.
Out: 225 (V)
